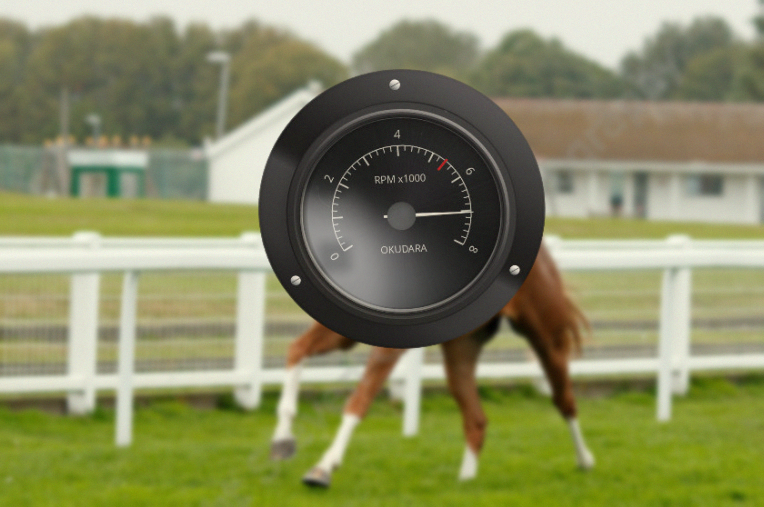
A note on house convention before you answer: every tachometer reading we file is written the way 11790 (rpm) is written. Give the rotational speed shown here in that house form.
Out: 7000 (rpm)
